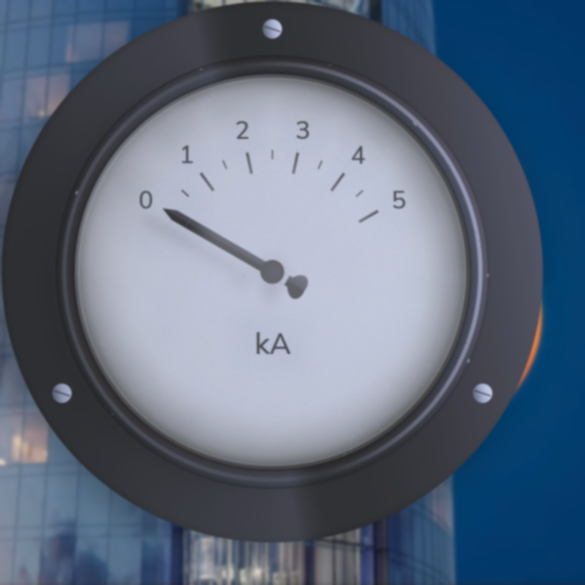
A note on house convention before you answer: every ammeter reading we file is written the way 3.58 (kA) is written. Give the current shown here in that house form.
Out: 0 (kA)
